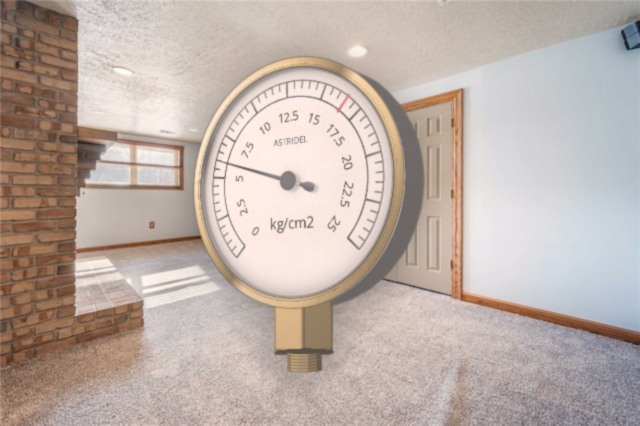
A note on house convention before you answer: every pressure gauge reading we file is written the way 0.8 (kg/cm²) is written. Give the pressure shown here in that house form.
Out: 6 (kg/cm²)
